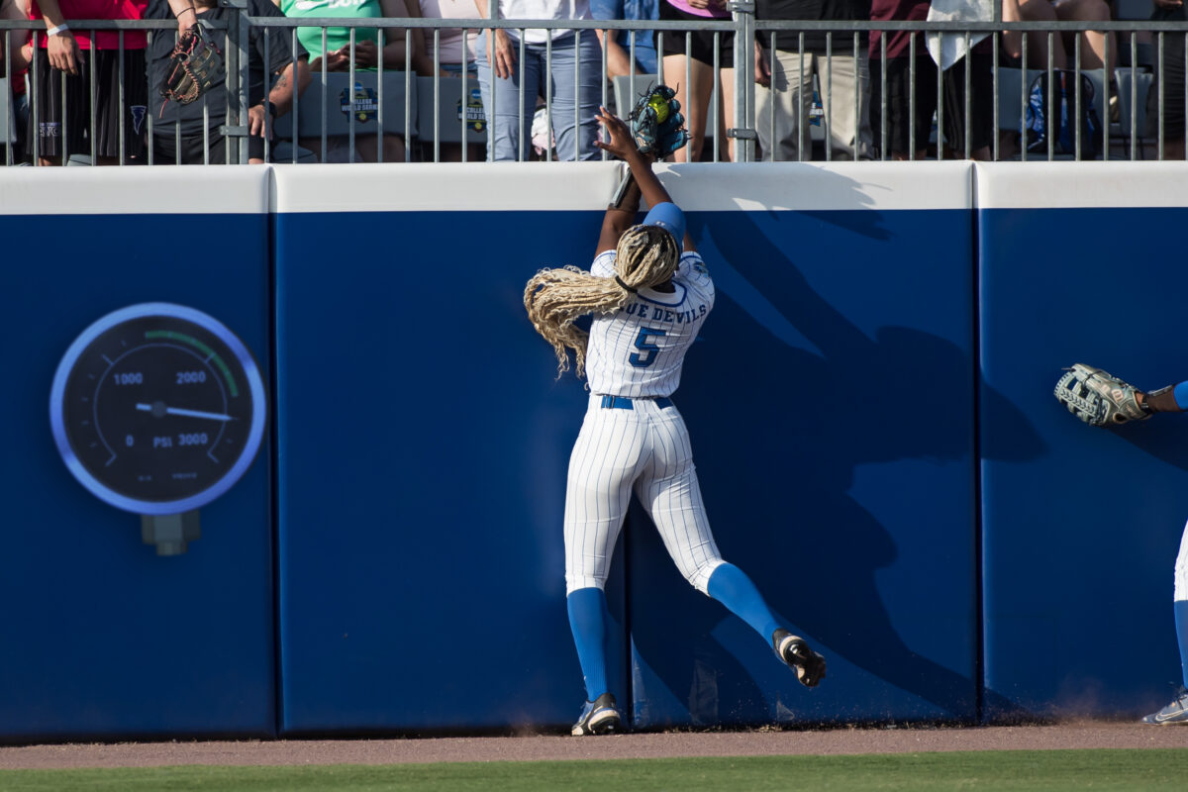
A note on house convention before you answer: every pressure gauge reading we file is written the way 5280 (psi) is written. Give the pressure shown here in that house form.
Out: 2600 (psi)
